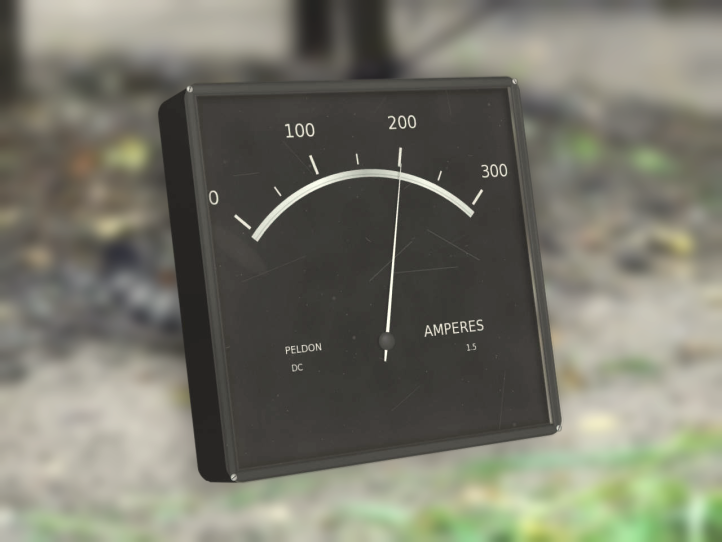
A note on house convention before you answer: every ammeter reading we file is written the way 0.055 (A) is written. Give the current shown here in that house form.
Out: 200 (A)
